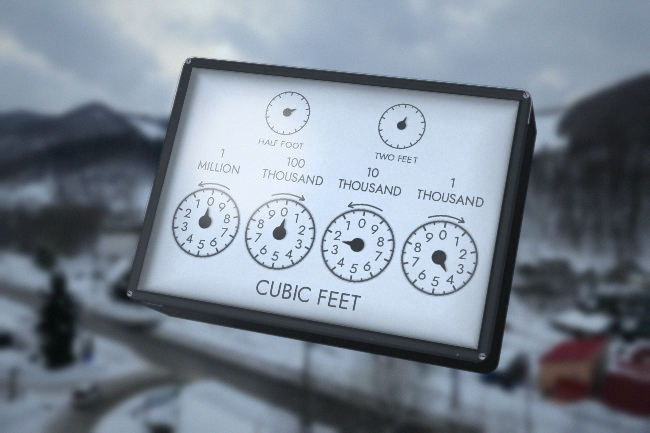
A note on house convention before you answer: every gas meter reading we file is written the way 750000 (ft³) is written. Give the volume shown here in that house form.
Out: 2400 (ft³)
